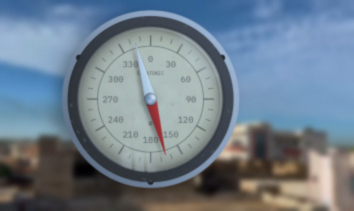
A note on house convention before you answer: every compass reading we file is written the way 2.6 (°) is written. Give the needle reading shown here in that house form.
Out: 165 (°)
